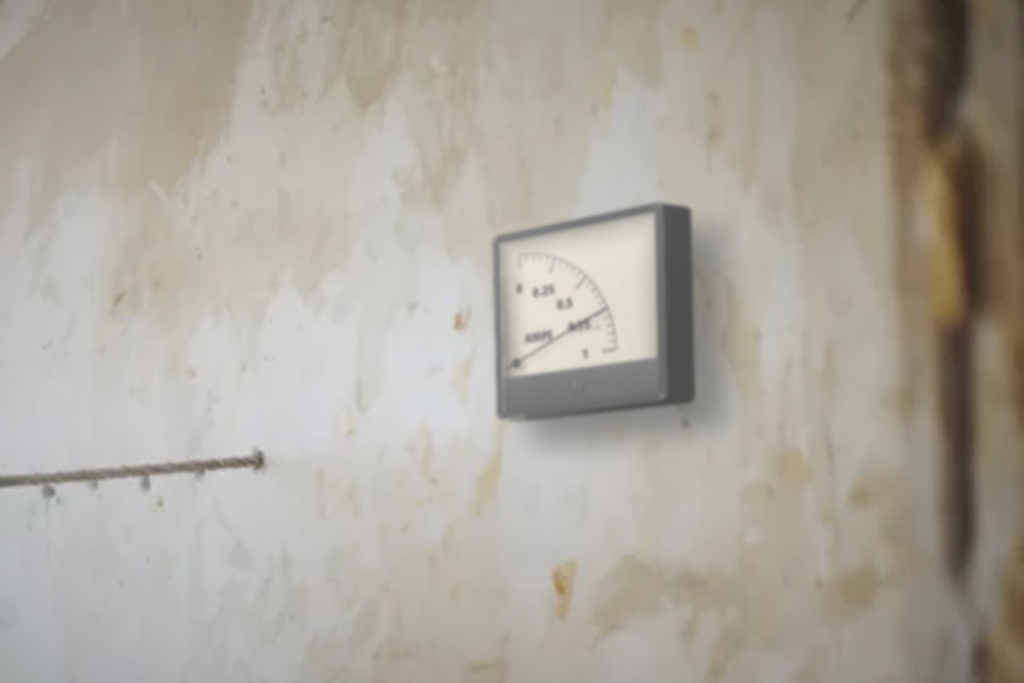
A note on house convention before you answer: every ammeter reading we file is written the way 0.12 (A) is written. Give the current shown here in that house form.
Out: 0.75 (A)
